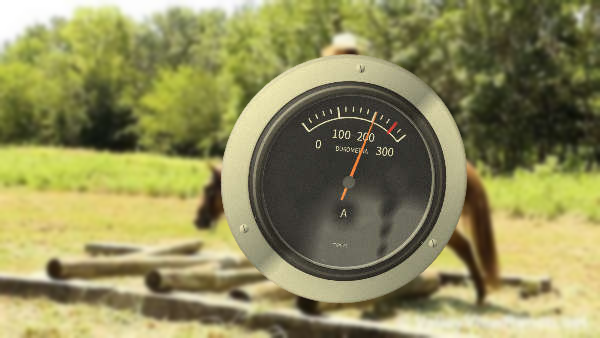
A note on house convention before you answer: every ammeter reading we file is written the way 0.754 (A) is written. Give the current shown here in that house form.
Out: 200 (A)
